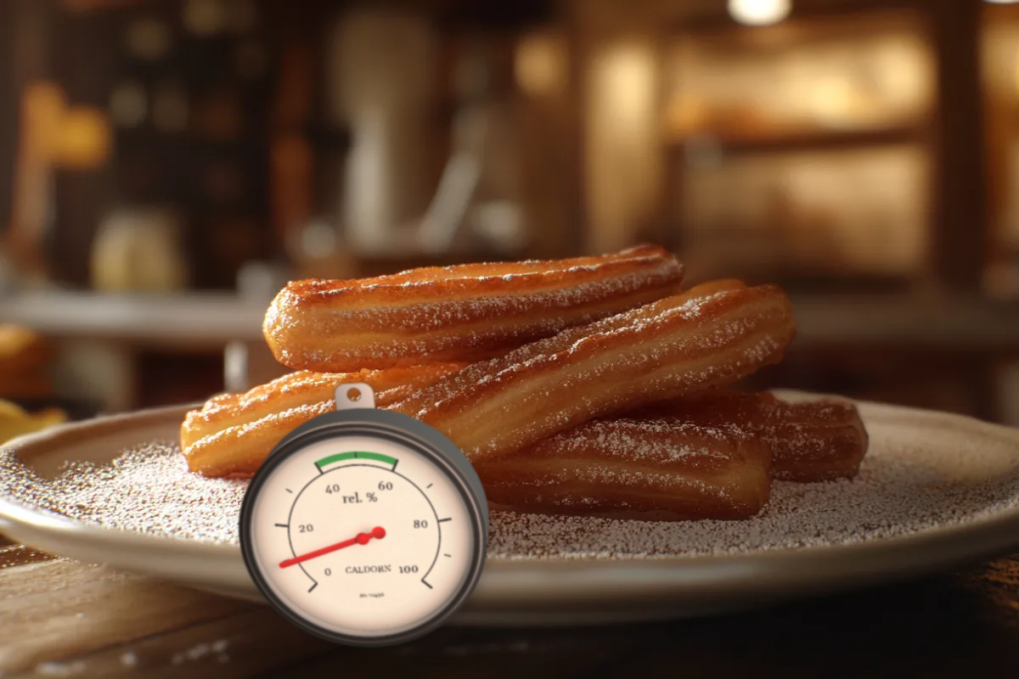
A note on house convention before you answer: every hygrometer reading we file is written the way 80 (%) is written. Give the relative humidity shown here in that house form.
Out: 10 (%)
